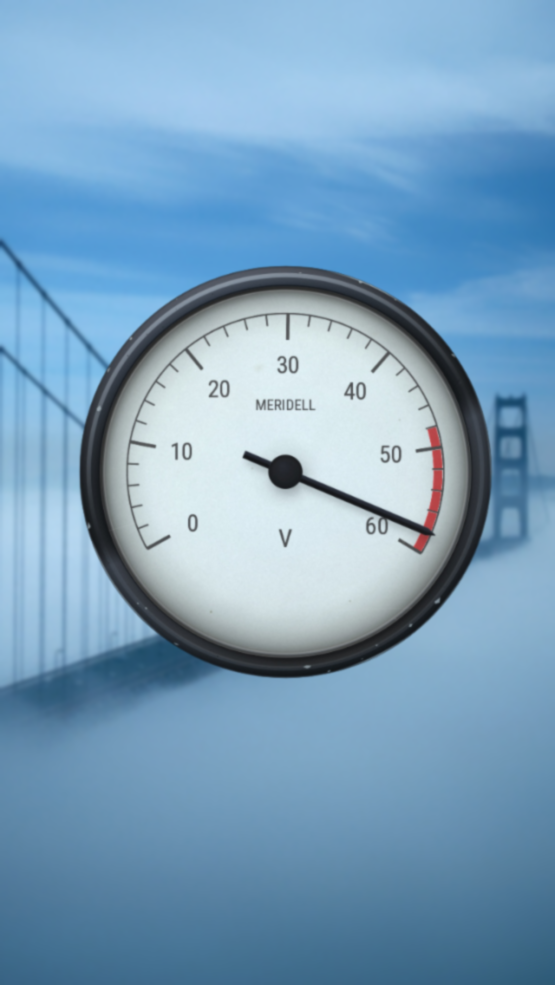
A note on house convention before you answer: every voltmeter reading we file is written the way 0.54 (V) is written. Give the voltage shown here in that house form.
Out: 58 (V)
